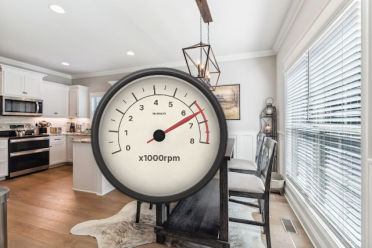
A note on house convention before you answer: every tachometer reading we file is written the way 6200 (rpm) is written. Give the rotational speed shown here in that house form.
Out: 6500 (rpm)
